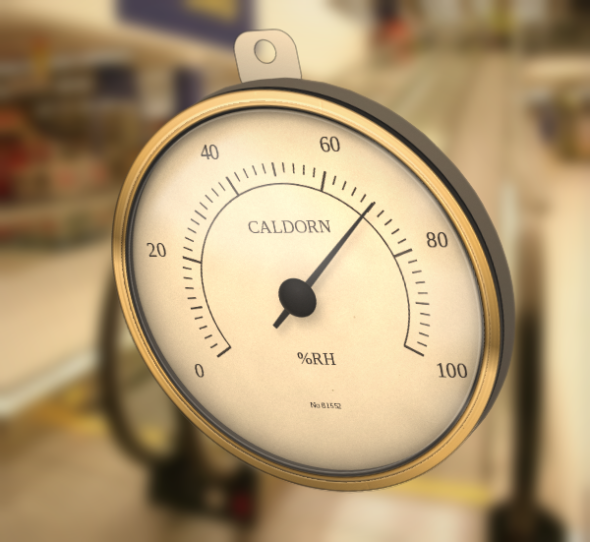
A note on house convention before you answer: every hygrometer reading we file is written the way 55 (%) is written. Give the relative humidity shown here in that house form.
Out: 70 (%)
